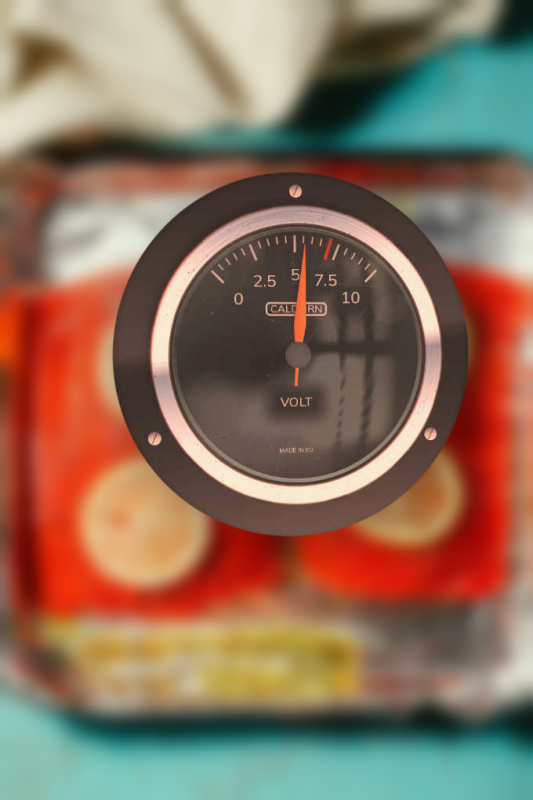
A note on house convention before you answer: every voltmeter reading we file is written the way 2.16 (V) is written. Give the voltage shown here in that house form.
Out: 5.5 (V)
